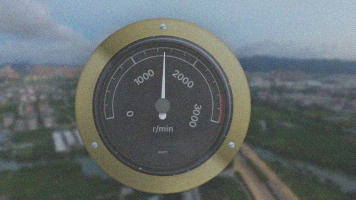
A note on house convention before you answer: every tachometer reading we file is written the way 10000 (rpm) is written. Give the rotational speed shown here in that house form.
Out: 1500 (rpm)
